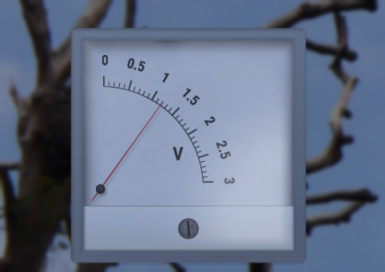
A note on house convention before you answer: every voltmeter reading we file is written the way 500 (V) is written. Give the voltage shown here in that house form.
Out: 1.2 (V)
